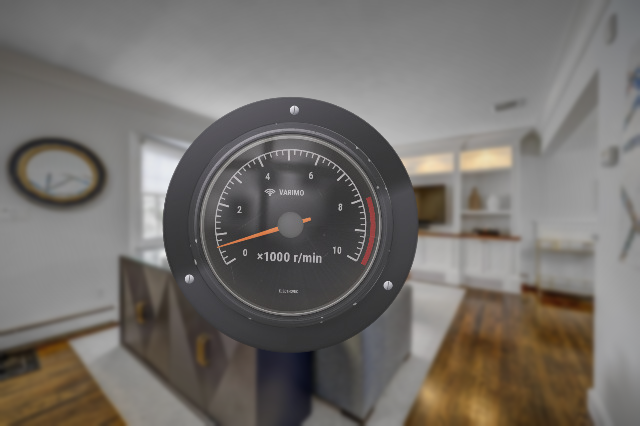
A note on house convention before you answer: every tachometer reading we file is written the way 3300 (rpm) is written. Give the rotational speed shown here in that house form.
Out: 600 (rpm)
